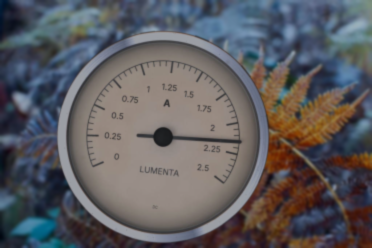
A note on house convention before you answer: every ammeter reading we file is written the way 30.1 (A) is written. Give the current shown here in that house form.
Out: 2.15 (A)
